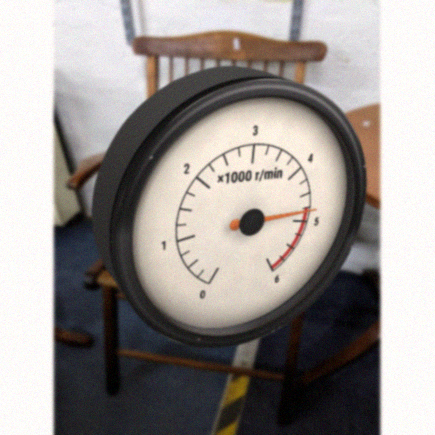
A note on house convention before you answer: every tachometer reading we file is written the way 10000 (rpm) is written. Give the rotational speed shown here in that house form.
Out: 4750 (rpm)
